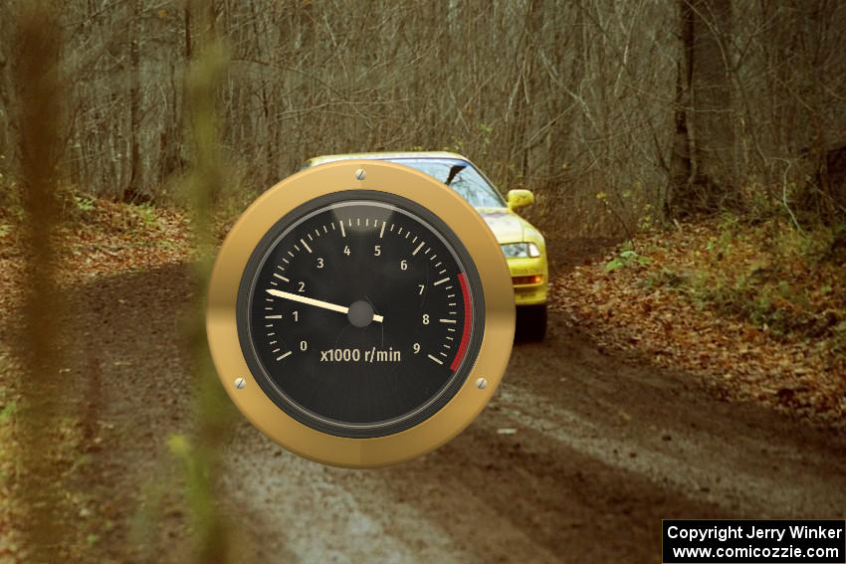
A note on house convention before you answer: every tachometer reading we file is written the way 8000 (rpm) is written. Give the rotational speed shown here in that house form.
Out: 1600 (rpm)
